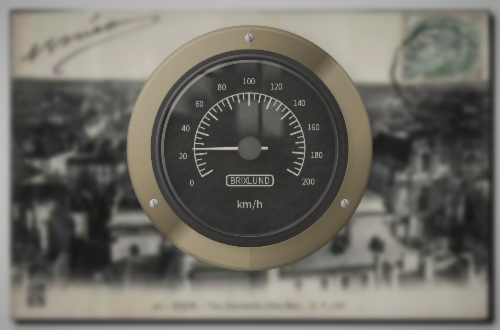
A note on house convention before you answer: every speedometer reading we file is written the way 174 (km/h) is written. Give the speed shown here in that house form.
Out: 25 (km/h)
